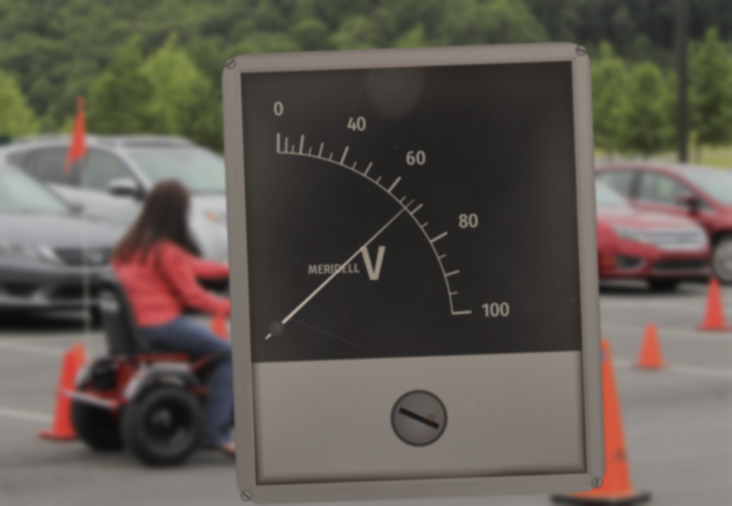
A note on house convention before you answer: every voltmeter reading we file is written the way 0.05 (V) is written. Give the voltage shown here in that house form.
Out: 67.5 (V)
